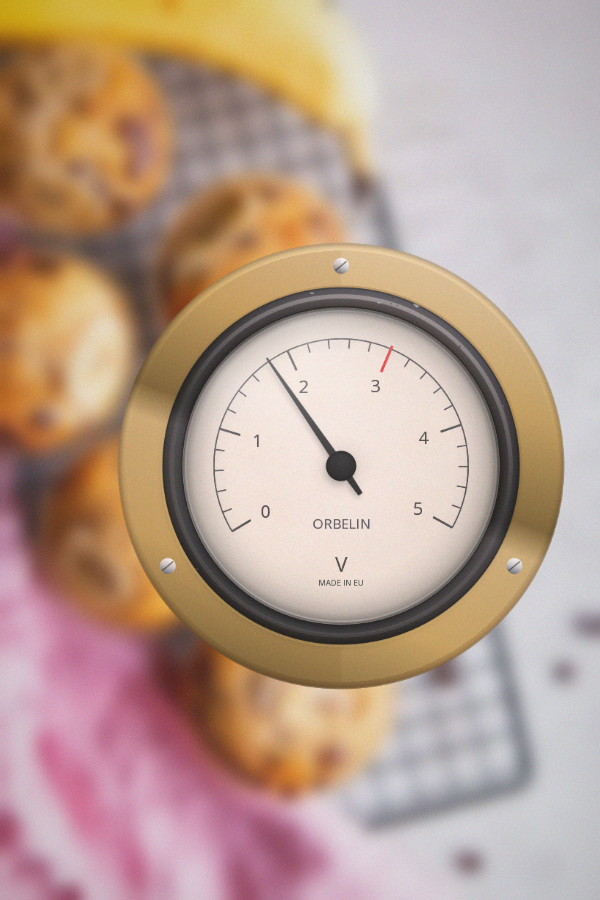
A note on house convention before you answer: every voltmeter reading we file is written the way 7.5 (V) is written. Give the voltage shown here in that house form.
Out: 1.8 (V)
